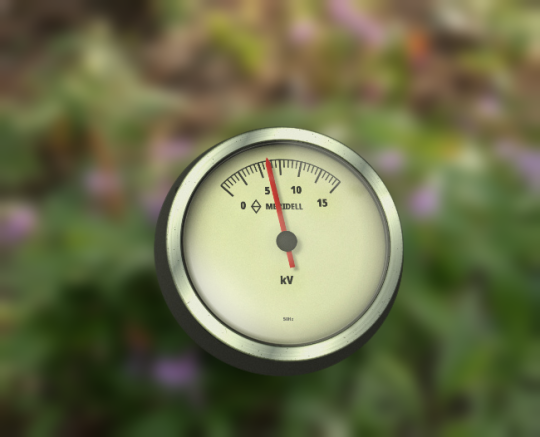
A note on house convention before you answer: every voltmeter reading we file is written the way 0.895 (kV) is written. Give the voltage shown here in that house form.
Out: 6 (kV)
